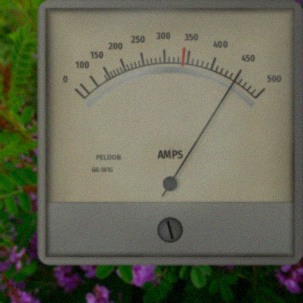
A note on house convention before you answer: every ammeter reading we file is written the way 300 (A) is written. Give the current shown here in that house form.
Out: 450 (A)
